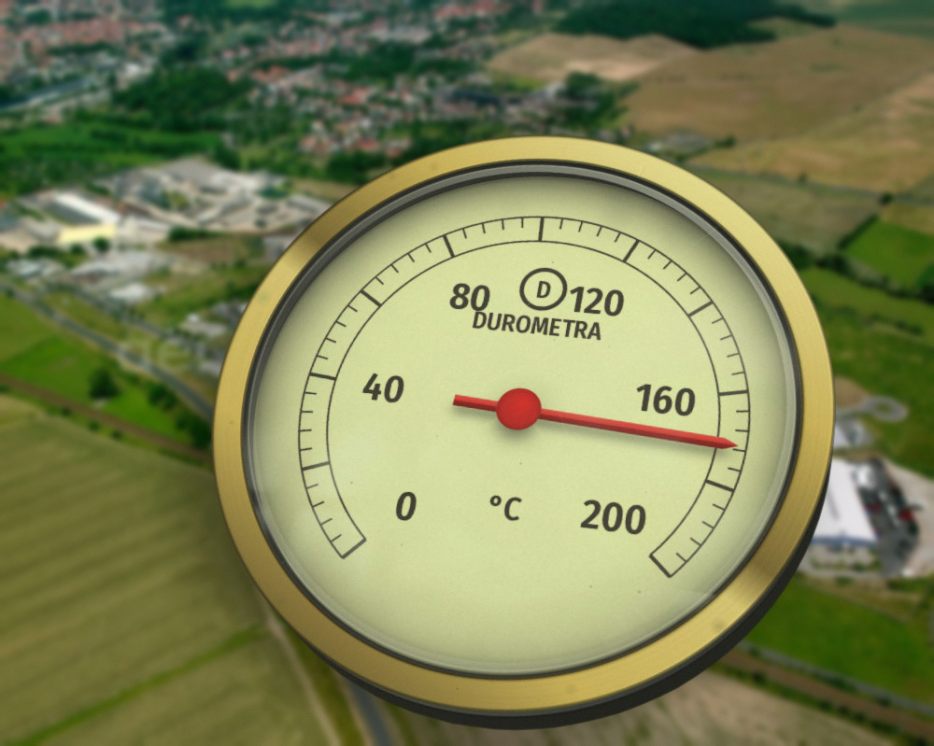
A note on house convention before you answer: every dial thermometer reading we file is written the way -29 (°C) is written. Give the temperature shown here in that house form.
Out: 172 (°C)
